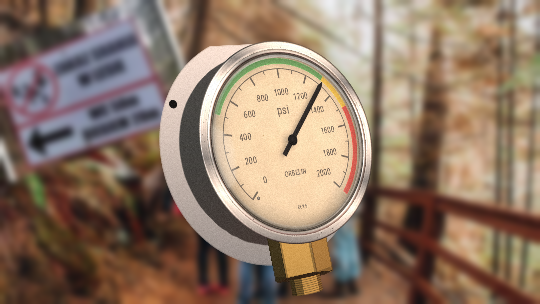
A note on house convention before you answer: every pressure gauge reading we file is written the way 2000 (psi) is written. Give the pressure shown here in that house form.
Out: 1300 (psi)
